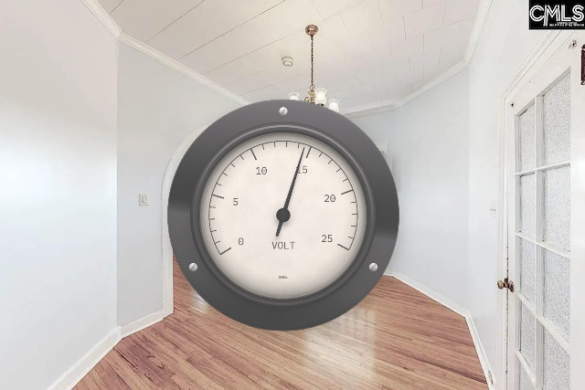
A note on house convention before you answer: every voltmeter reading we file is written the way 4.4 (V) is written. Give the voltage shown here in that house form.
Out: 14.5 (V)
